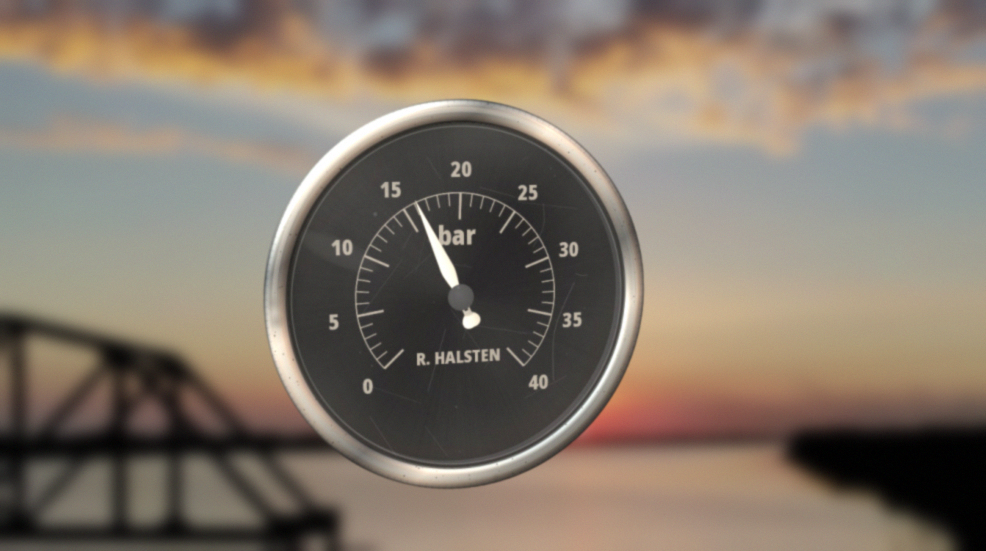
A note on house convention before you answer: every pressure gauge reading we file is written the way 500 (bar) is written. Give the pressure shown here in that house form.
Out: 16 (bar)
